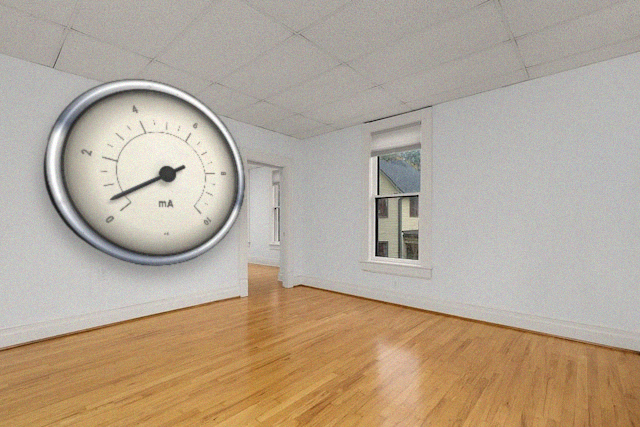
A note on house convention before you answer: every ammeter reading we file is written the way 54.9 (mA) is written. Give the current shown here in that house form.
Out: 0.5 (mA)
